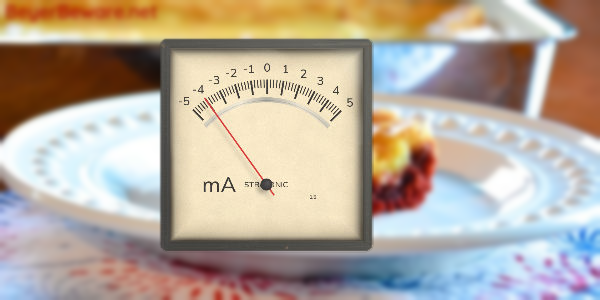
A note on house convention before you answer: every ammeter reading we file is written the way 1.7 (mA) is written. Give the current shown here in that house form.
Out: -4 (mA)
